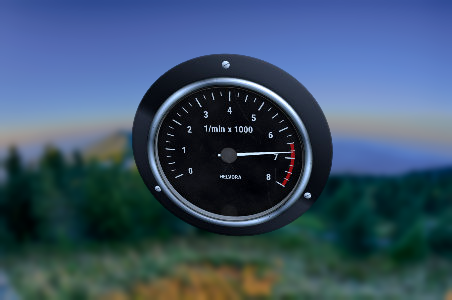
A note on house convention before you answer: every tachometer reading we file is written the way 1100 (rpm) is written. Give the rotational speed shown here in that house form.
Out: 6750 (rpm)
